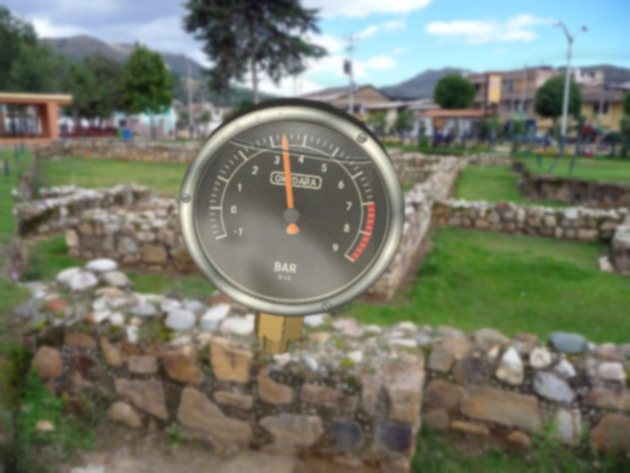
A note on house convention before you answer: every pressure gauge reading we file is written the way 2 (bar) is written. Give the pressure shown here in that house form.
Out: 3.4 (bar)
